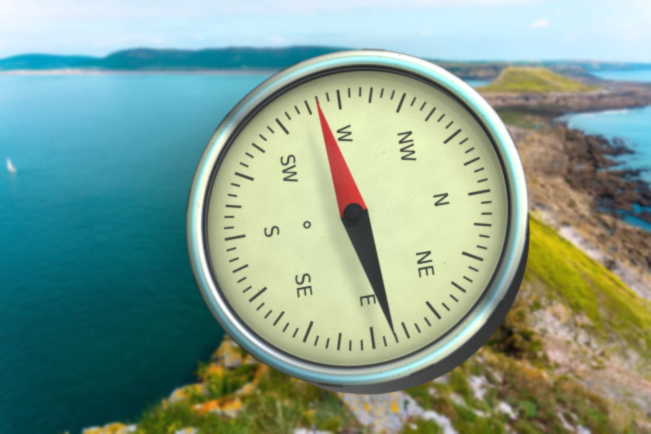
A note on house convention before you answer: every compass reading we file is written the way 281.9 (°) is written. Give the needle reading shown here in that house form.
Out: 260 (°)
